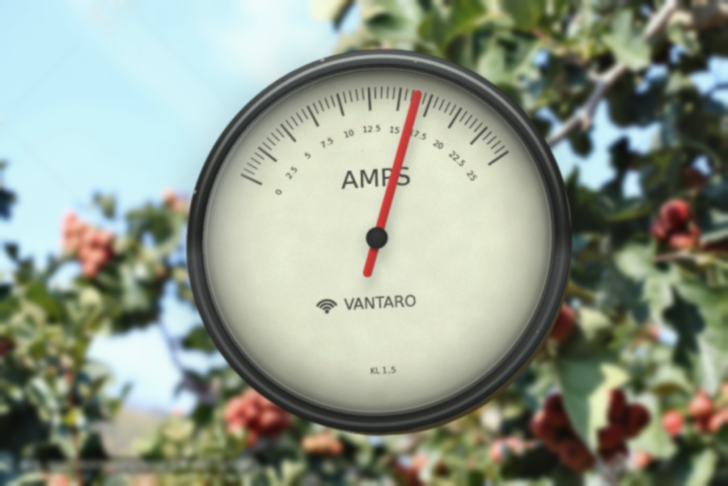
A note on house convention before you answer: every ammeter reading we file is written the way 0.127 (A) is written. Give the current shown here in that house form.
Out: 16.5 (A)
